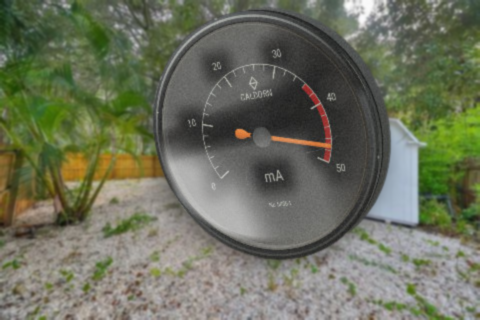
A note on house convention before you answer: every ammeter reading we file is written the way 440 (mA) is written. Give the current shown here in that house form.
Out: 47 (mA)
